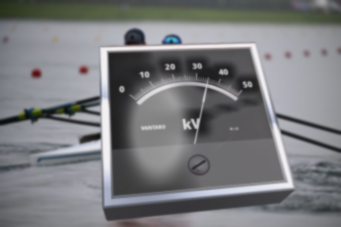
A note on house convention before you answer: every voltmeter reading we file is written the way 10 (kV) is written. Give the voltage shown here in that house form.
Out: 35 (kV)
